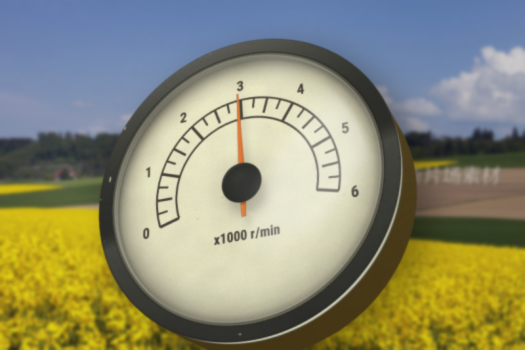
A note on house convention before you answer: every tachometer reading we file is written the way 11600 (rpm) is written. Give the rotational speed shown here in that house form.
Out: 3000 (rpm)
